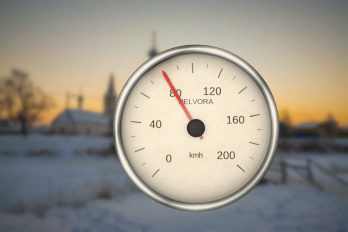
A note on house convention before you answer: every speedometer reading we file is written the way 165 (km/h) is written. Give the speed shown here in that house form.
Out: 80 (km/h)
